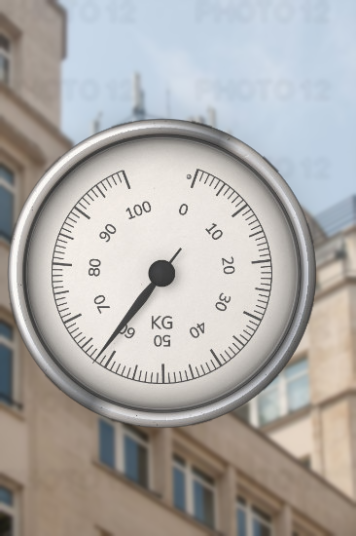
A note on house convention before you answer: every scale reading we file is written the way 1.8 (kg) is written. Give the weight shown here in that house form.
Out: 62 (kg)
